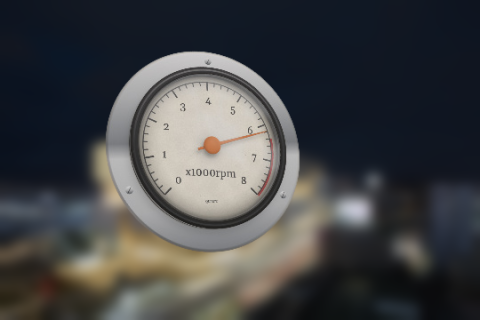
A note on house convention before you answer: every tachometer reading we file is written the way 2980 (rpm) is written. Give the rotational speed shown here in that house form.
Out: 6200 (rpm)
